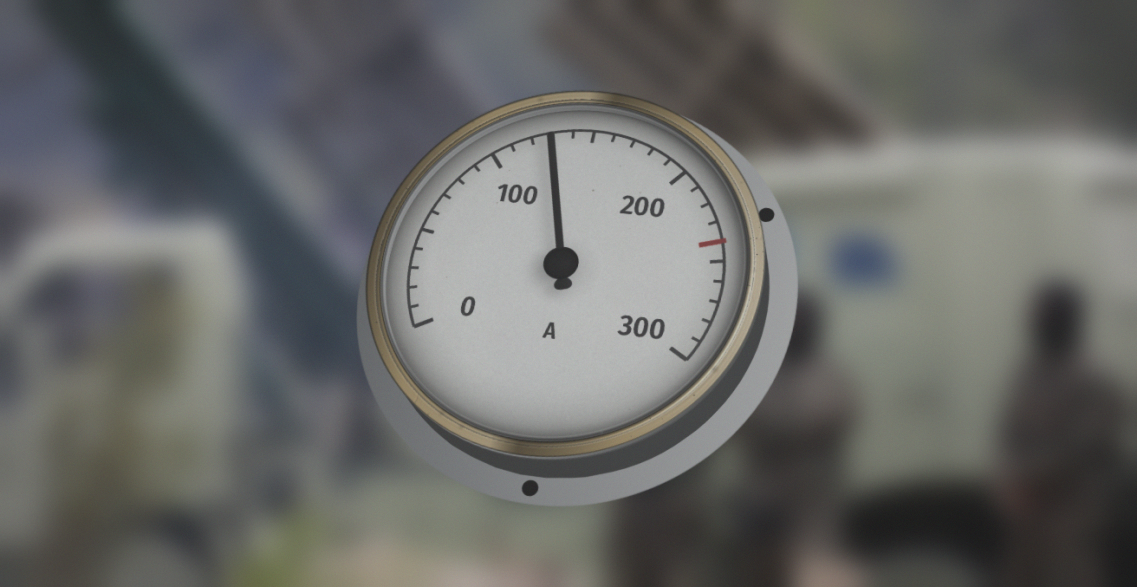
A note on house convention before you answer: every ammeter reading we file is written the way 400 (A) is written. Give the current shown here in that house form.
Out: 130 (A)
